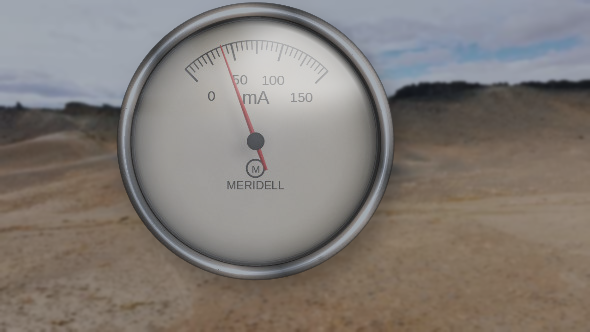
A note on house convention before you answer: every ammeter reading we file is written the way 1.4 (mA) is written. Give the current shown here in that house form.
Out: 40 (mA)
